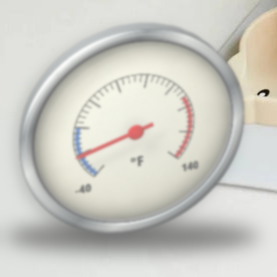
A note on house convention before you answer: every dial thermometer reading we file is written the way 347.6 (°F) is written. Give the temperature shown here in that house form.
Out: -20 (°F)
